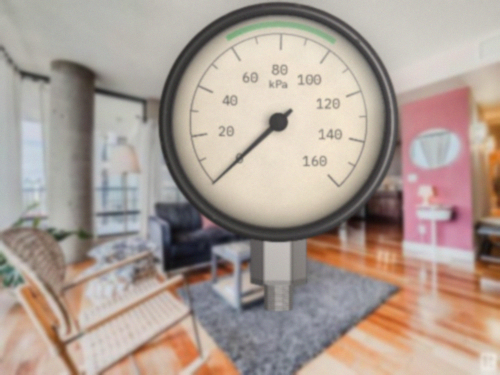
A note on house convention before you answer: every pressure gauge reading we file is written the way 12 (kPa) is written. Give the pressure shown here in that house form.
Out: 0 (kPa)
